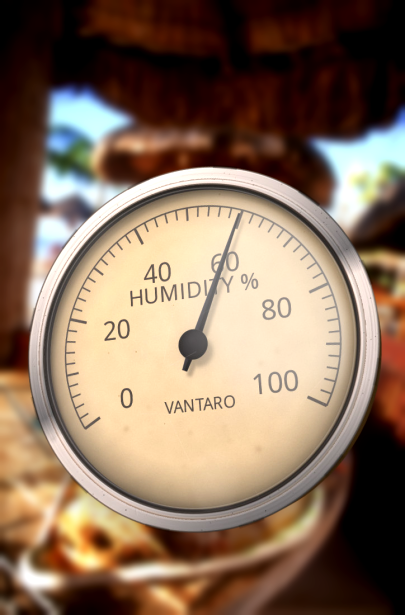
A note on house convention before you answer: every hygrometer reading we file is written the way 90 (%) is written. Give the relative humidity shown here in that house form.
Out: 60 (%)
